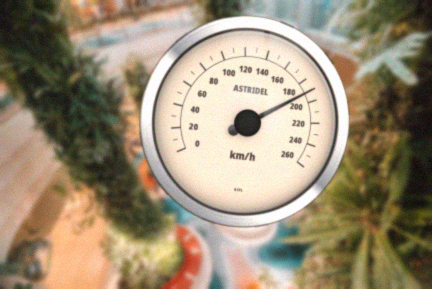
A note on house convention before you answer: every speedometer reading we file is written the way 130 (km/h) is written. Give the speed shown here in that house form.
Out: 190 (km/h)
